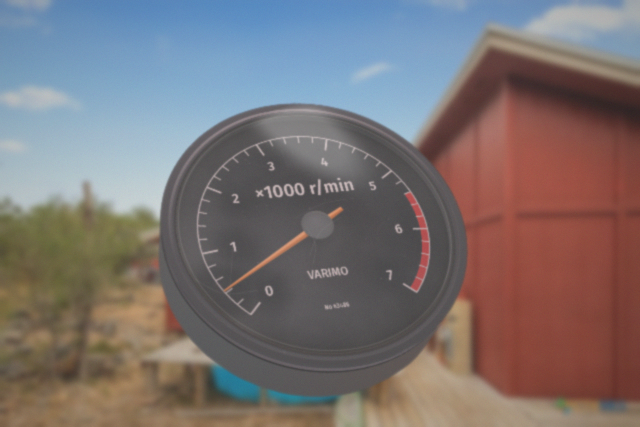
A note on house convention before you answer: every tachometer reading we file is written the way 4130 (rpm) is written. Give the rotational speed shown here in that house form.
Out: 400 (rpm)
